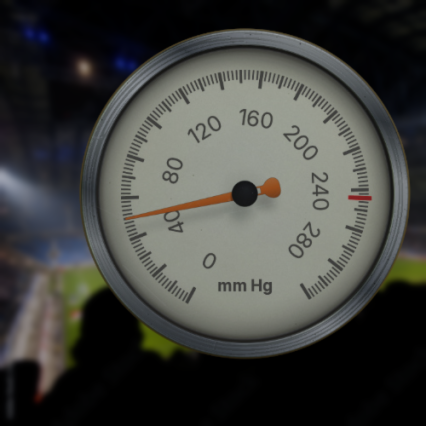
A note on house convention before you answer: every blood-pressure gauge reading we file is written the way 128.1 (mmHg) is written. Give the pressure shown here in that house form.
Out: 50 (mmHg)
